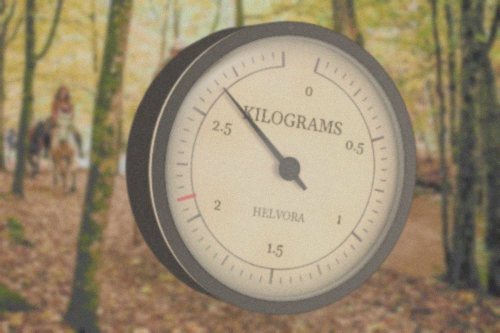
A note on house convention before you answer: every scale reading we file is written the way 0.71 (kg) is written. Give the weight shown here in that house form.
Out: 2.65 (kg)
